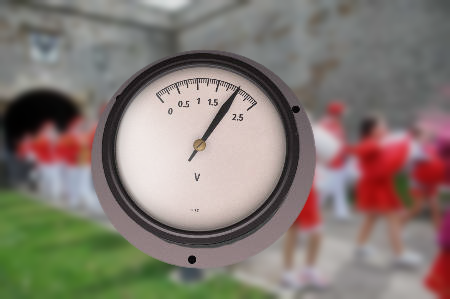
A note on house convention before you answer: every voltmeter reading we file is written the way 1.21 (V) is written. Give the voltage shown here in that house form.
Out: 2 (V)
